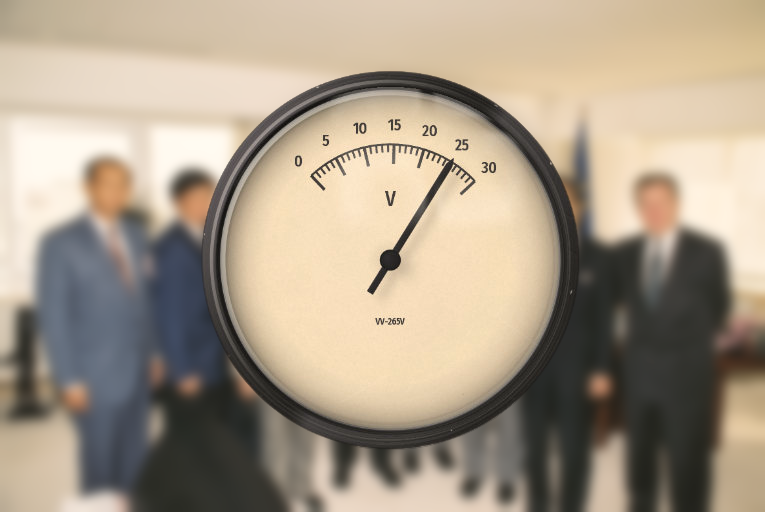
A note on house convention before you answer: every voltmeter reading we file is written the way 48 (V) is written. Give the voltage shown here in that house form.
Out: 25 (V)
